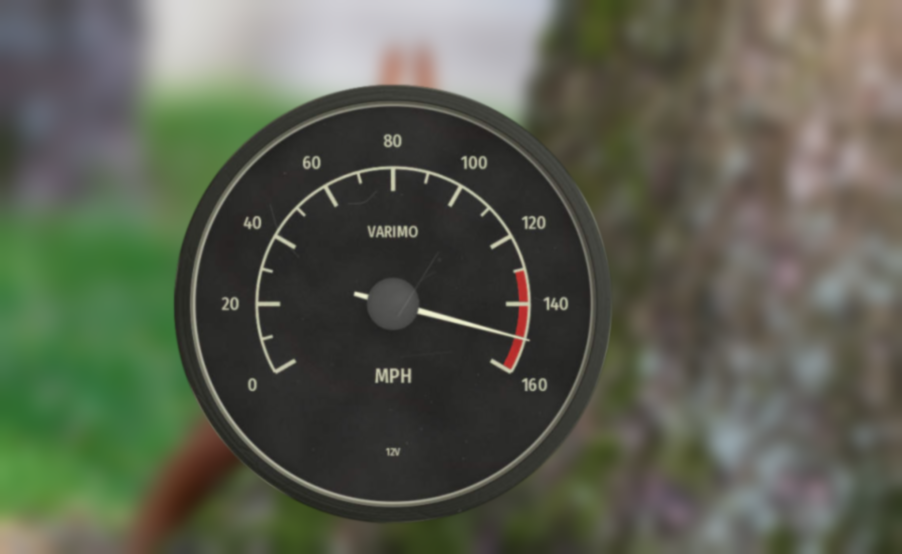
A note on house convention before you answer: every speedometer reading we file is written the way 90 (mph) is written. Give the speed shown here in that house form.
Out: 150 (mph)
